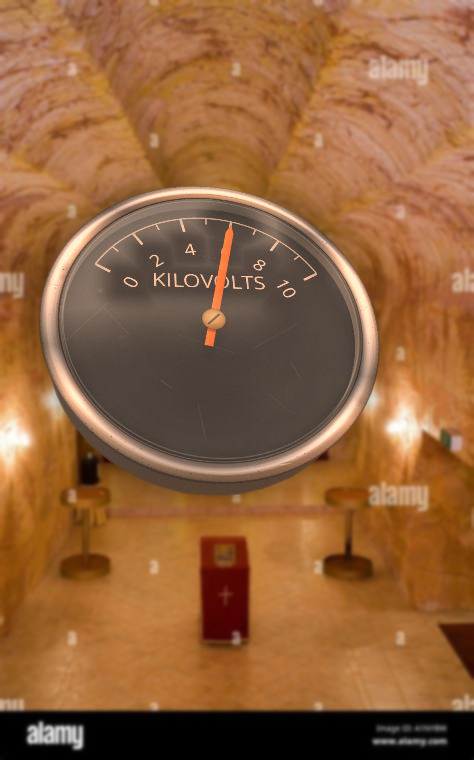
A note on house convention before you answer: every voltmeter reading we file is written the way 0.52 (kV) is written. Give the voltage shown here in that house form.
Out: 6 (kV)
